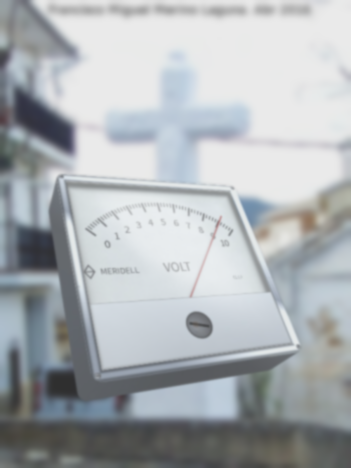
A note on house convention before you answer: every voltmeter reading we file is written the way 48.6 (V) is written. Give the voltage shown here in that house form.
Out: 9 (V)
